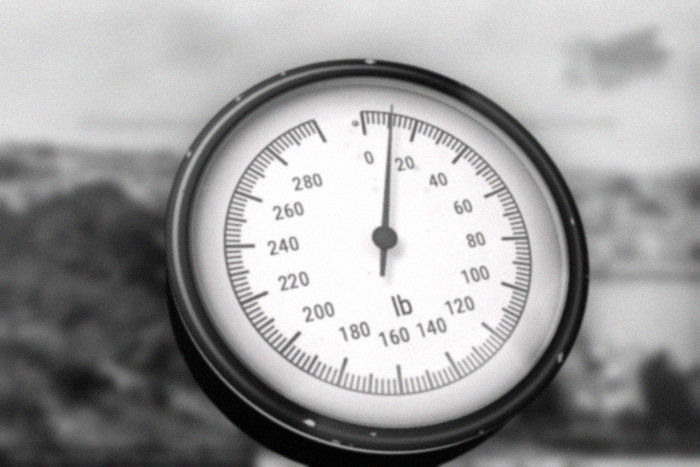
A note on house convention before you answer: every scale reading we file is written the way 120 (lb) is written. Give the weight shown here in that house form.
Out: 10 (lb)
